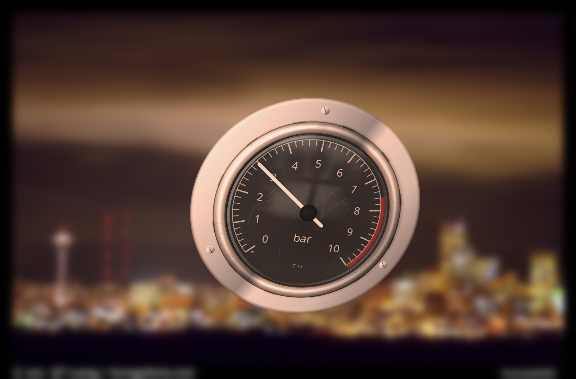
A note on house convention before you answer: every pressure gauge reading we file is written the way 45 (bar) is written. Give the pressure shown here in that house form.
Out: 3 (bar)
